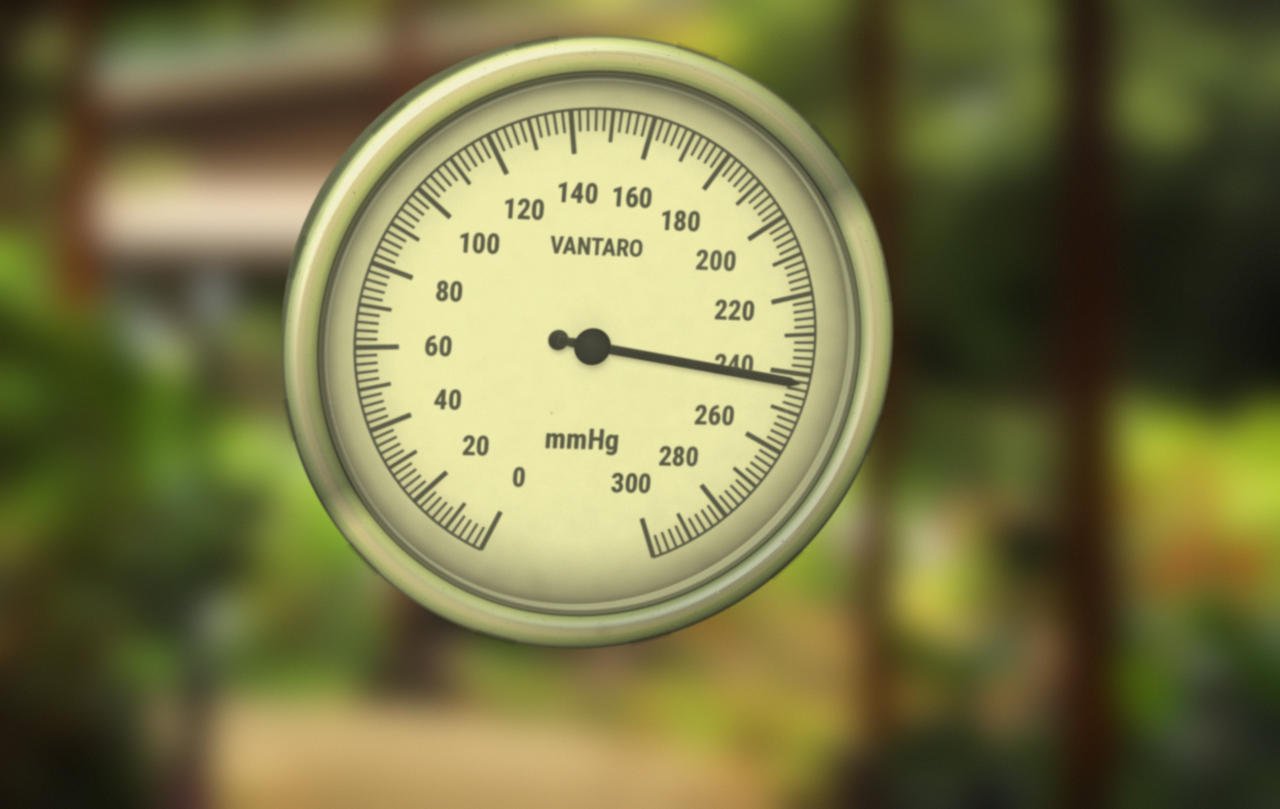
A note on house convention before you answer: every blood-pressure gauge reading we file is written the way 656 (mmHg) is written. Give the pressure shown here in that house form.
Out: 242 (mmHg)
